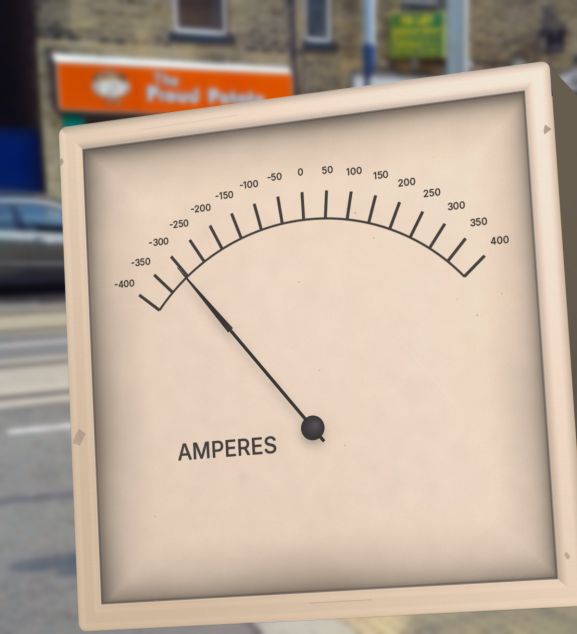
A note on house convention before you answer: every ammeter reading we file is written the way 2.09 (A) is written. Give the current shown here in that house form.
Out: -300 (A)
